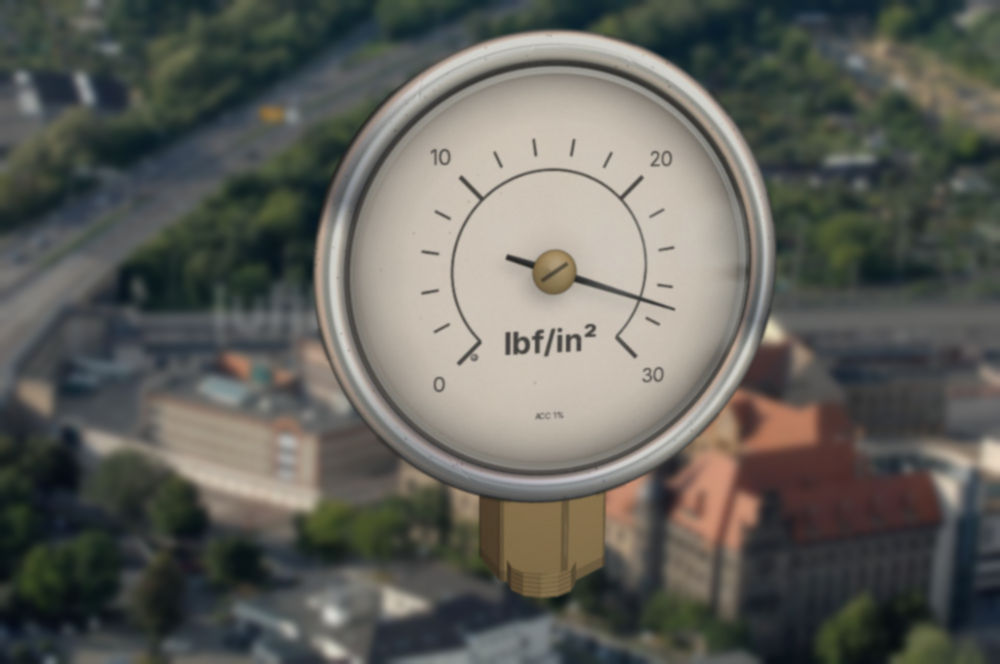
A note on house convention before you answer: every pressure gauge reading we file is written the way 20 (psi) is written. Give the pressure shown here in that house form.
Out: 27 (psi)
